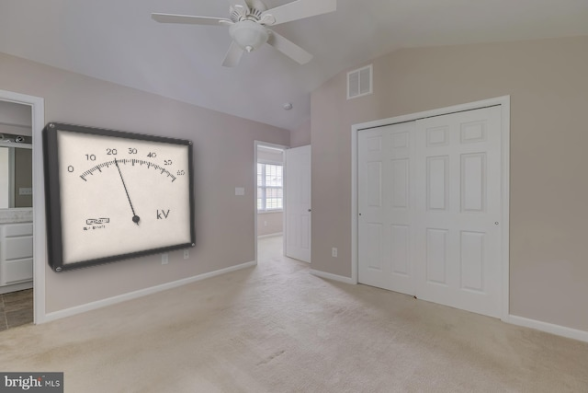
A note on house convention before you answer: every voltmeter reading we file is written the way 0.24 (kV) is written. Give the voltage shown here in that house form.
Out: 20 (kV)
